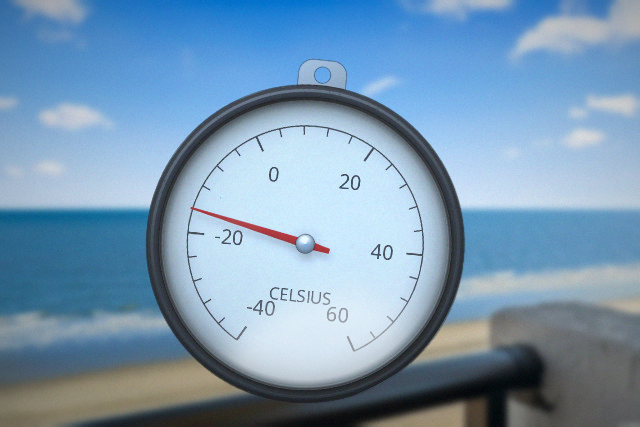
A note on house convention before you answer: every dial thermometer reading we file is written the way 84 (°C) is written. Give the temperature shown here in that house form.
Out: -16 (°C)
